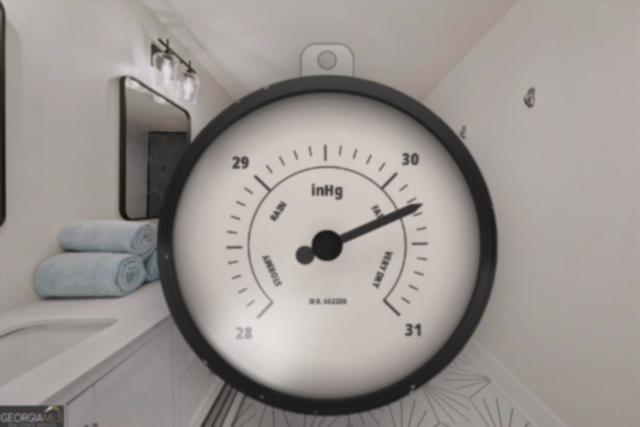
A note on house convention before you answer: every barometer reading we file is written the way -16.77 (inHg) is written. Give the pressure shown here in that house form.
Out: 30.25 (inHg)
